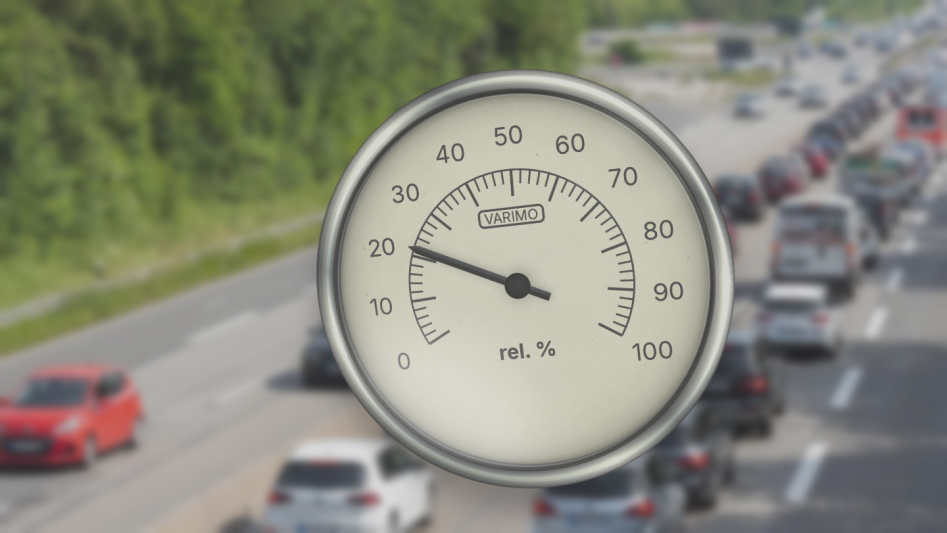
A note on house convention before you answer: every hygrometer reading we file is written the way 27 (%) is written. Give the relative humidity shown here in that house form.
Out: 22 (%)
